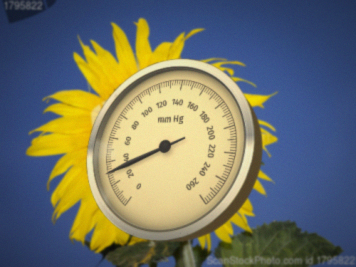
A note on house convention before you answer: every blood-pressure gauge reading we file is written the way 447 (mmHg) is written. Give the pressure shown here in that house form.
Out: 30 (mmHg)
